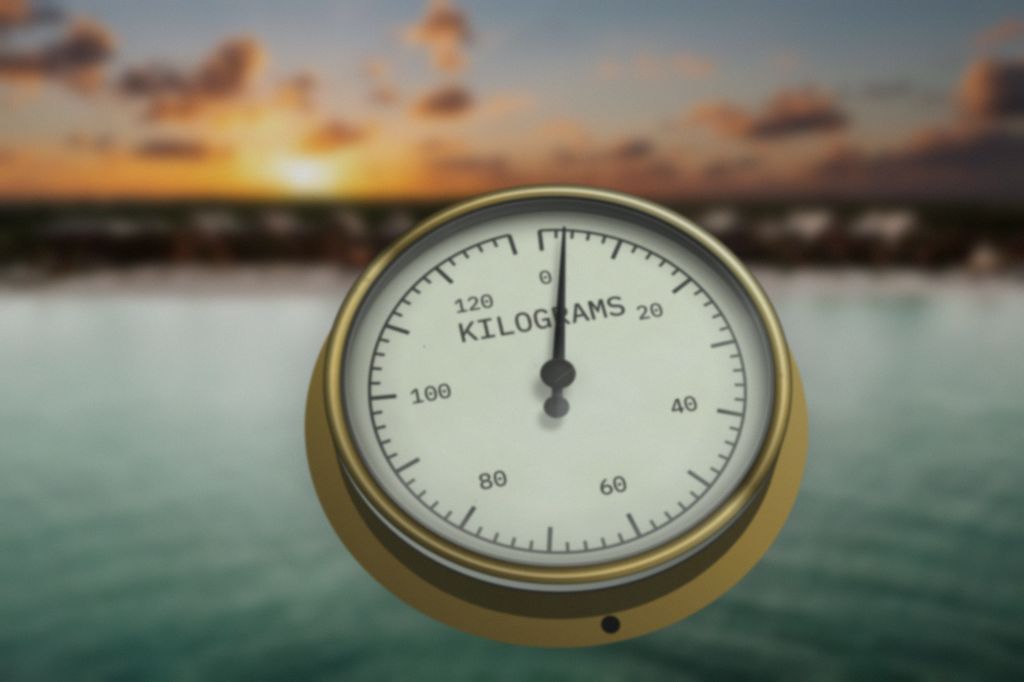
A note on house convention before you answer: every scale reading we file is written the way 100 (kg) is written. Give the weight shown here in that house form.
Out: 3 (kg)
